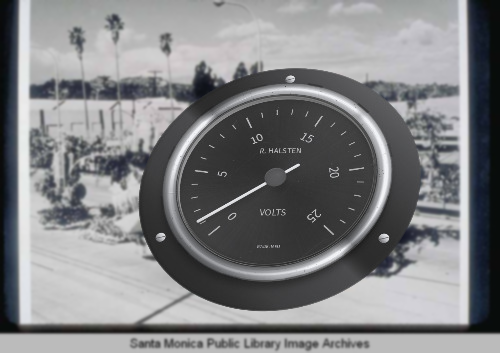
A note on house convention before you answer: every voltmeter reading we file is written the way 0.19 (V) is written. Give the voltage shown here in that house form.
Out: 1 (V)
